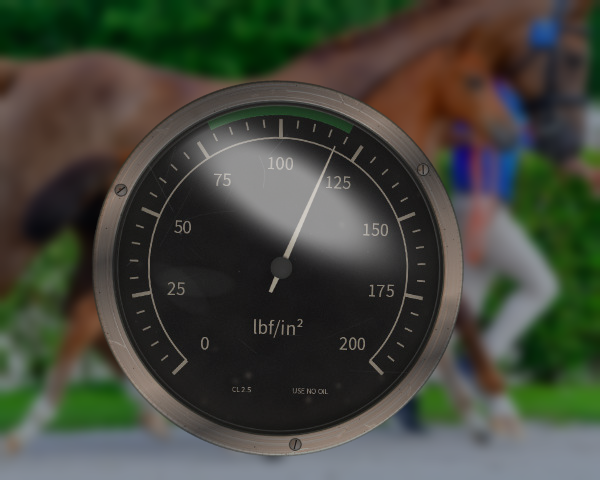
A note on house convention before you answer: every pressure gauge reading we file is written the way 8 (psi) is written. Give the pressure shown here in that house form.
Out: 117.5 (psi)
